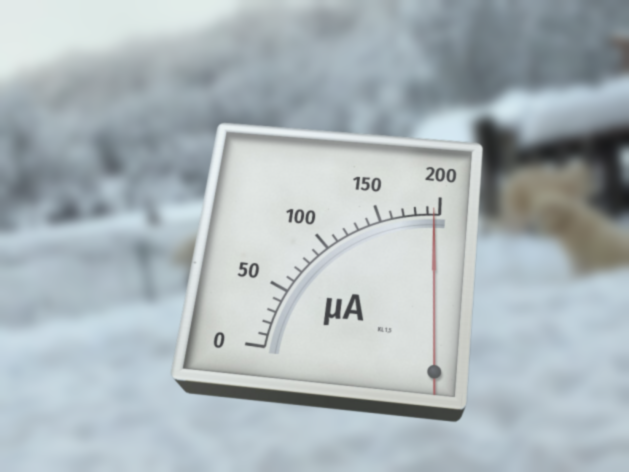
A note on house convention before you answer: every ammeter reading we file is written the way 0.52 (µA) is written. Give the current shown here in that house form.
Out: 195 (µA)
